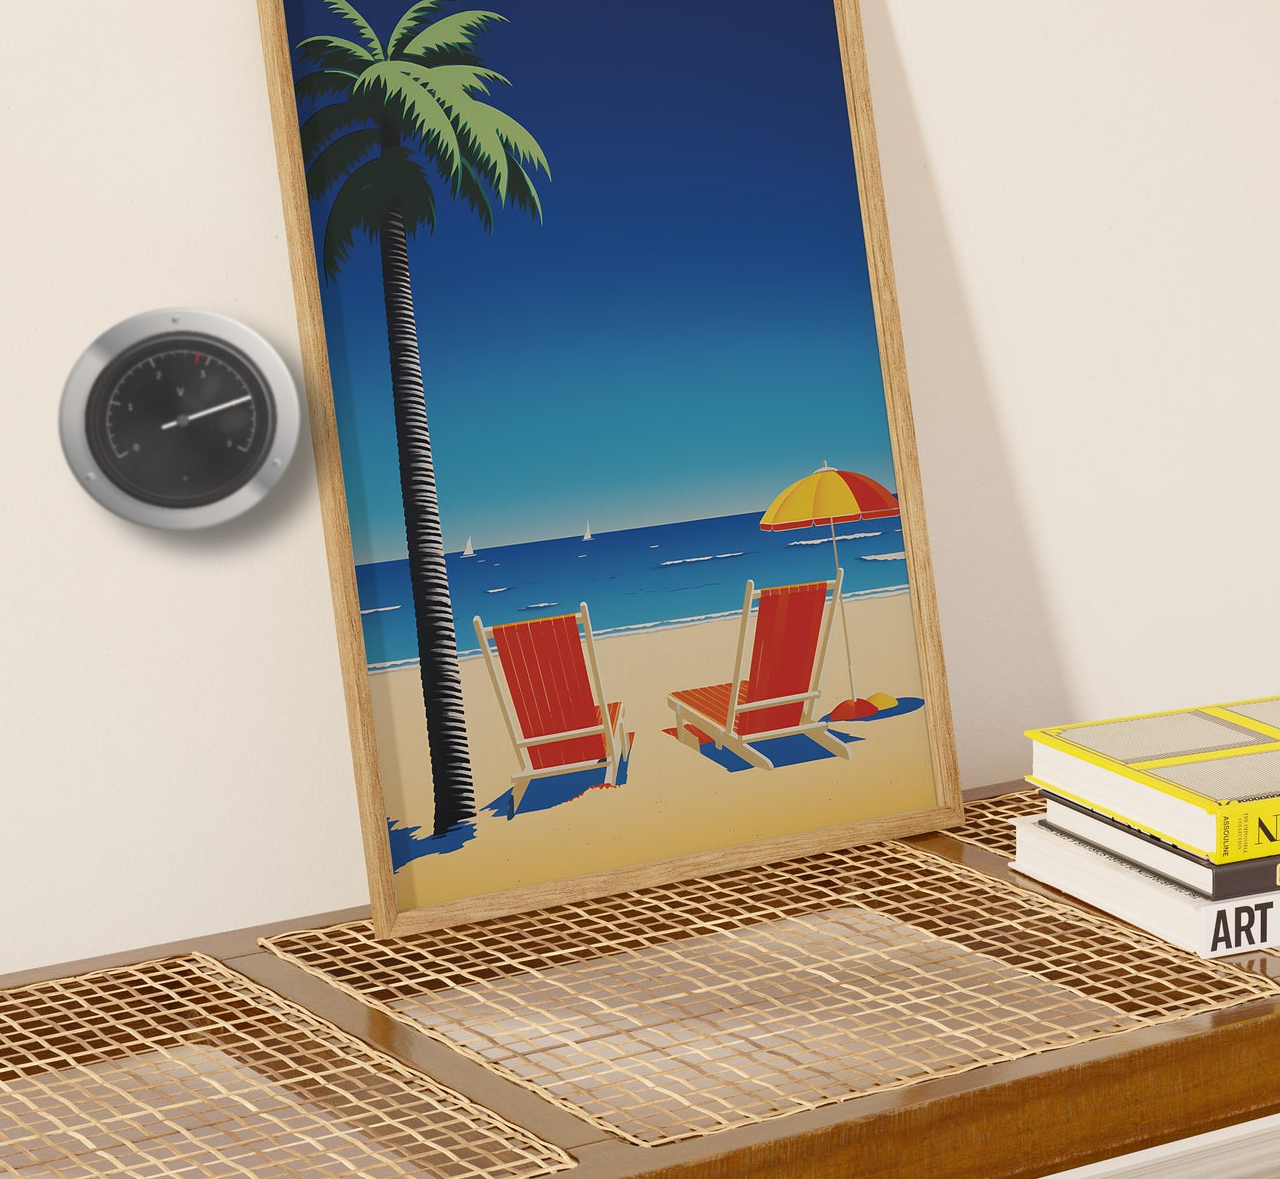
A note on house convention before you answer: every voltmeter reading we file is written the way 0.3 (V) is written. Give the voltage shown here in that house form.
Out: 4 (V)
